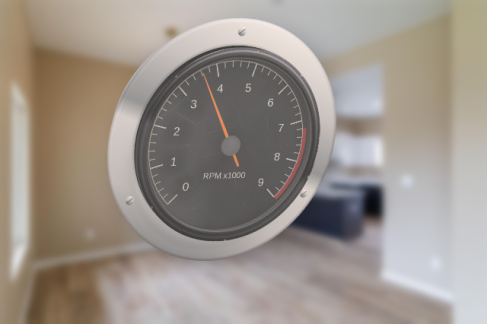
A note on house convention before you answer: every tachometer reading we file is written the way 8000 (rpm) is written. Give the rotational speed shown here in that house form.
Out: 3600 (rpm)
